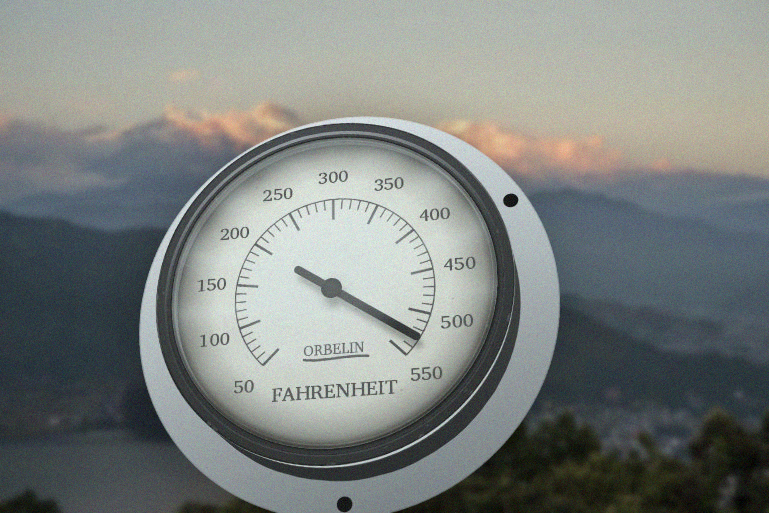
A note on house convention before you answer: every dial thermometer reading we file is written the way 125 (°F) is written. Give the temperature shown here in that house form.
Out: 530 (°F)
